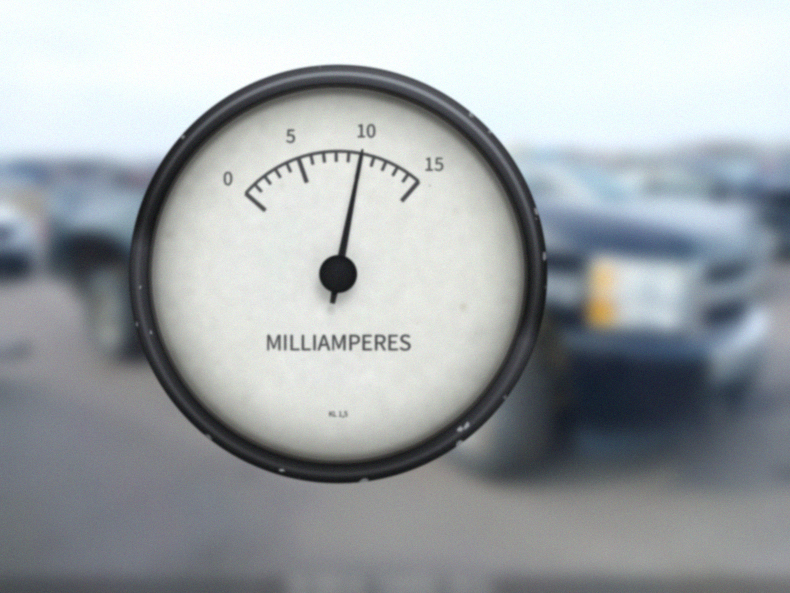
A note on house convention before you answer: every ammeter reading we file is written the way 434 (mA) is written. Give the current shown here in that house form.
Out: 10 (mA)
